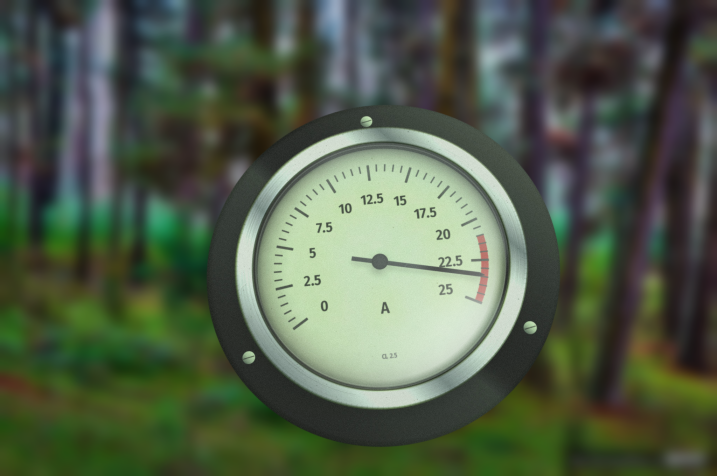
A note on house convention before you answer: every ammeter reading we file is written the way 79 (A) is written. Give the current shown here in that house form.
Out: 23.5 (A)
